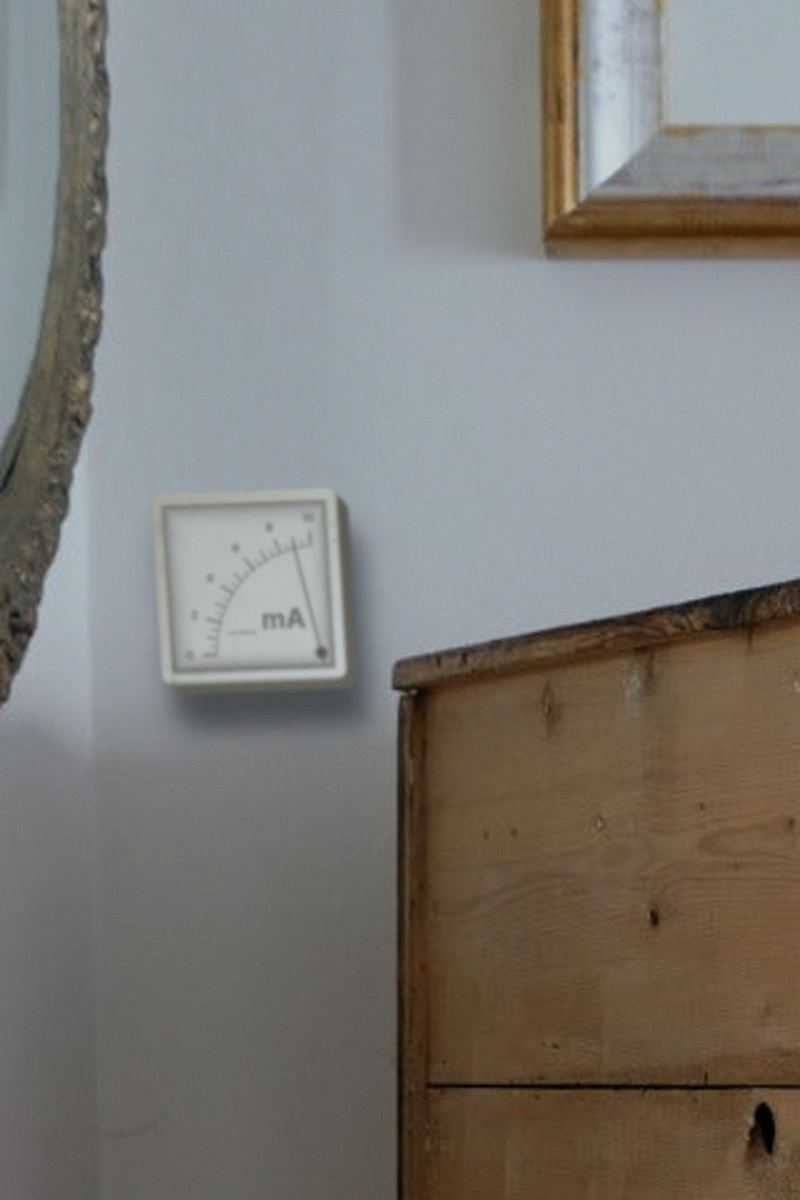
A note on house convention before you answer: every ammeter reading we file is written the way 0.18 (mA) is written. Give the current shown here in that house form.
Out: 9 (mA)
